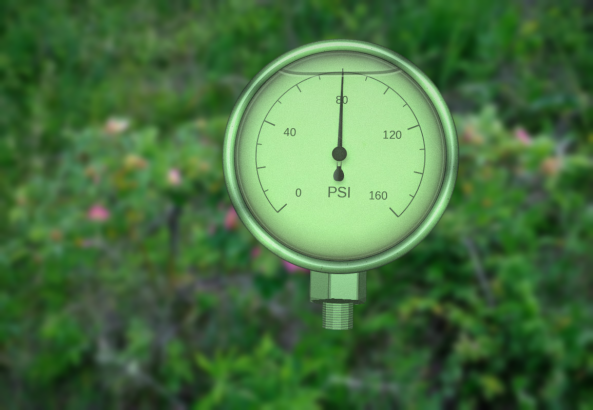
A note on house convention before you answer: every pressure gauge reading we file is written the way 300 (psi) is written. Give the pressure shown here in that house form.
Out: 80 (psi)
